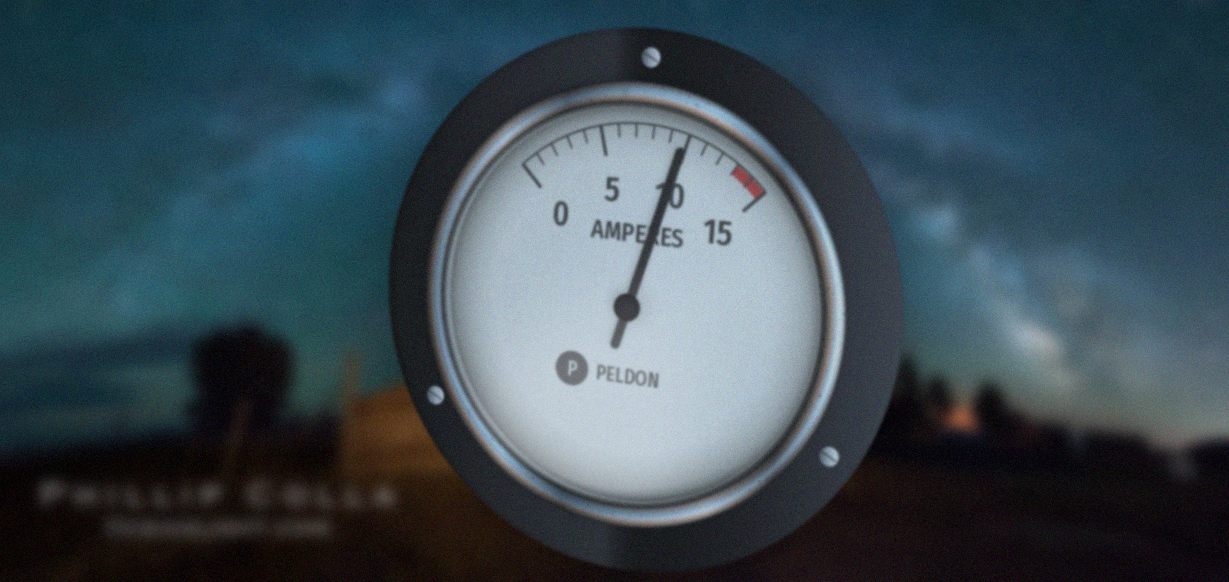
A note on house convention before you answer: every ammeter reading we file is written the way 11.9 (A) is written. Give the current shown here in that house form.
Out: 10 (A)
